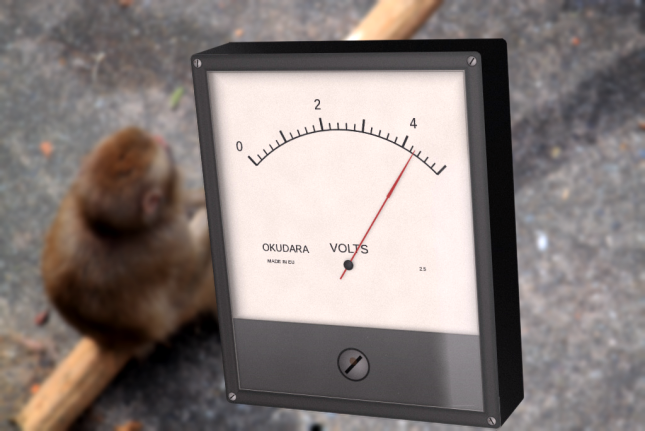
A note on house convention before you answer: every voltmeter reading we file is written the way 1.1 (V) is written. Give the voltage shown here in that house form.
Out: 4.3 (V)
